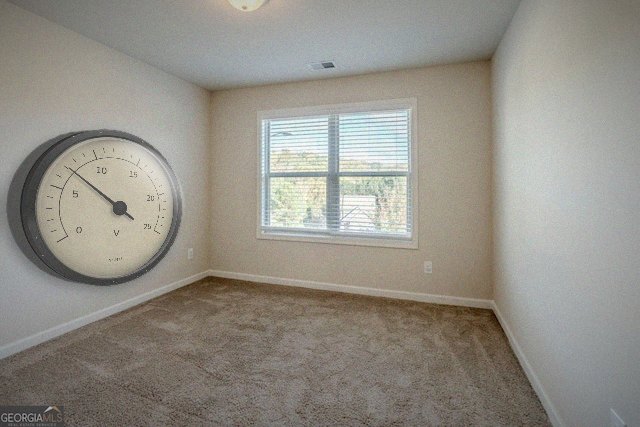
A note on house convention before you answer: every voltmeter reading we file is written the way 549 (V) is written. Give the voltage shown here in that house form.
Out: 7 (V)
